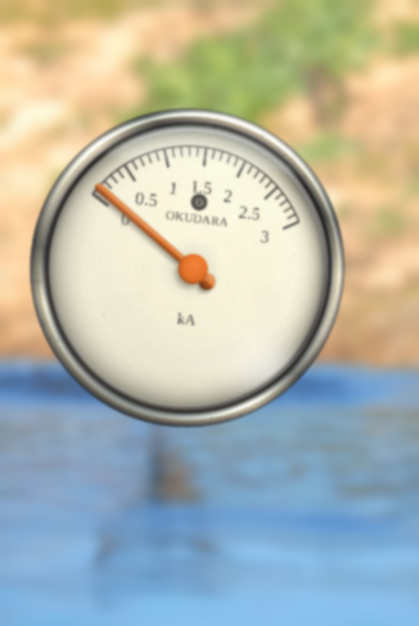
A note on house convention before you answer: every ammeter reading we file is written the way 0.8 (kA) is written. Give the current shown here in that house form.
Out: 0.1 (kA)
